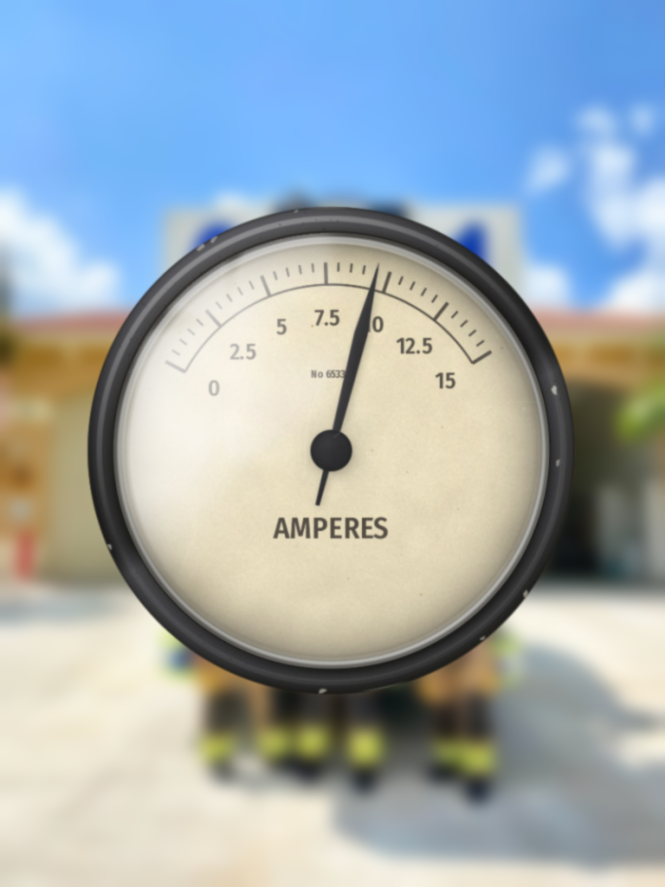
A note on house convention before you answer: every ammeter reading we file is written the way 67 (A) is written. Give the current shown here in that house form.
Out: 9.5 (A)
